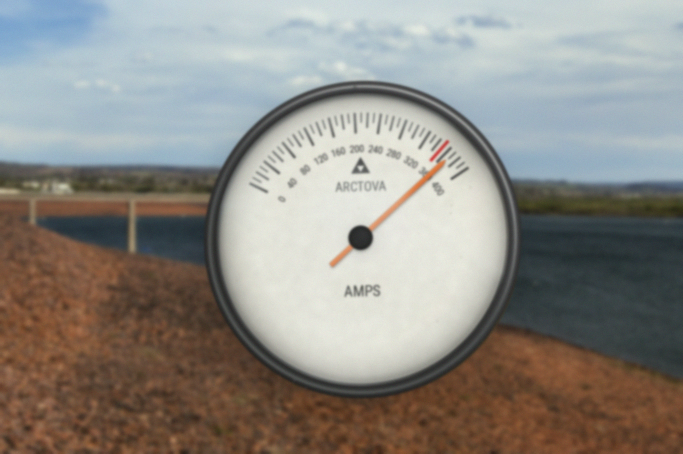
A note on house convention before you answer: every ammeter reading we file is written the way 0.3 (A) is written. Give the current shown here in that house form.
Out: 370 (A)
